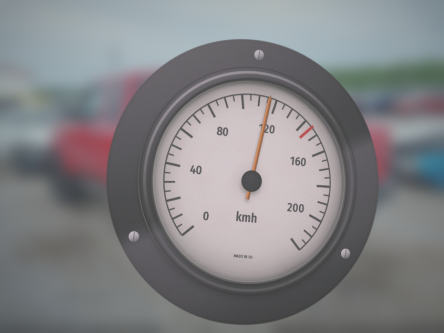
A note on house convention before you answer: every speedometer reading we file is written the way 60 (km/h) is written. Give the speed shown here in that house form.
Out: 115 (km/h)
